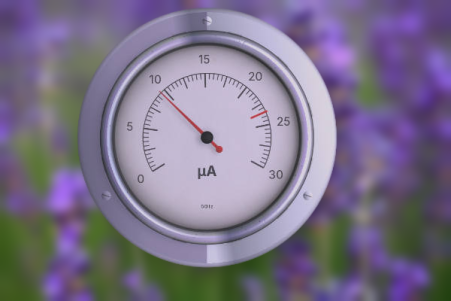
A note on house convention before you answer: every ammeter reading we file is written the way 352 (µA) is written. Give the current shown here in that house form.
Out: 9.5 (µA)
